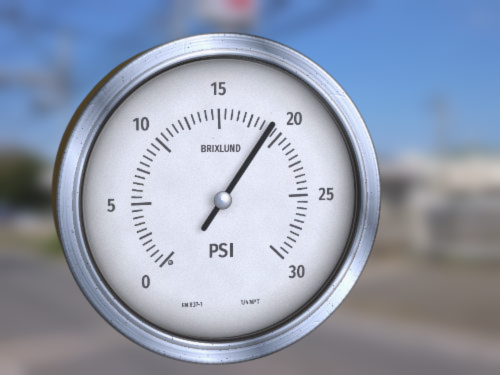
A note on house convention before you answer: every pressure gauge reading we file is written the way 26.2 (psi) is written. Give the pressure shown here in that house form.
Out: 19 (psi)
